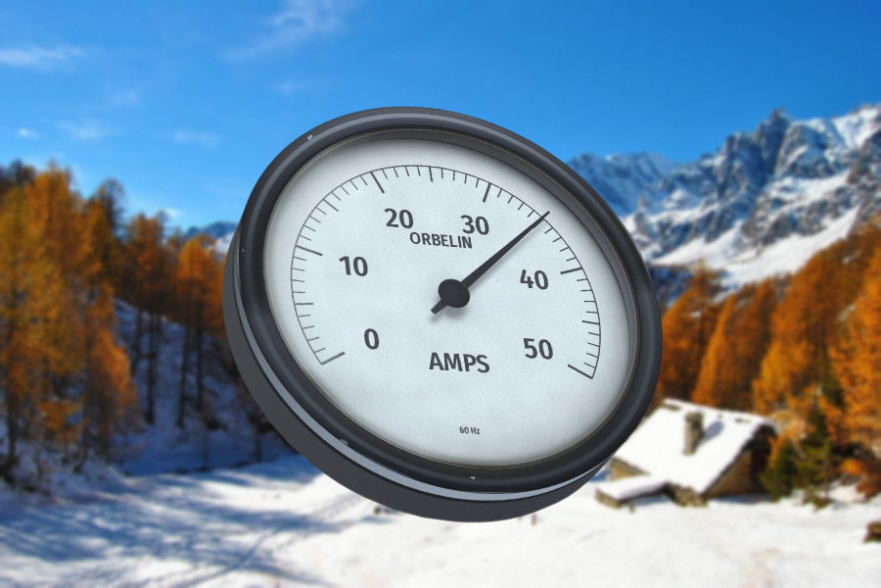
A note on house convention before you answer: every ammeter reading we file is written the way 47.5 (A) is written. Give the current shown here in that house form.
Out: 35 (A)
